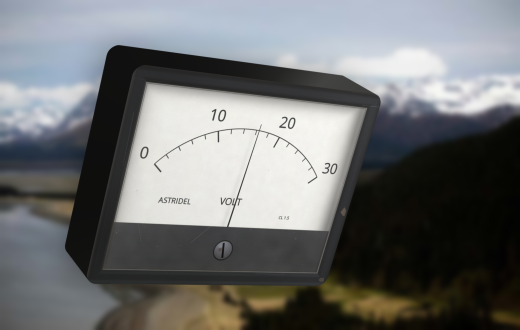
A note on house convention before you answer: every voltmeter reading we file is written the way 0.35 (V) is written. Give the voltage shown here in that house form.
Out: 16 (V)
